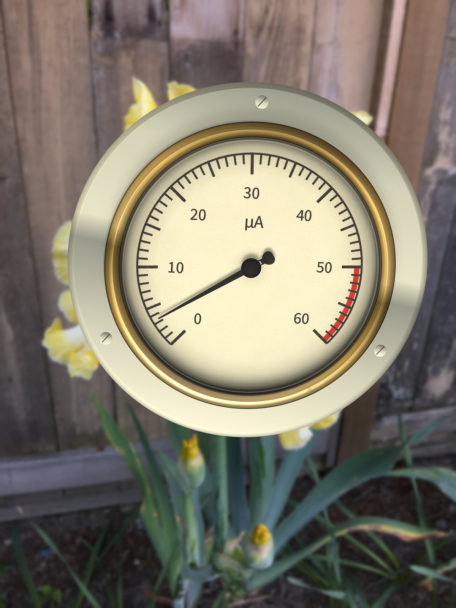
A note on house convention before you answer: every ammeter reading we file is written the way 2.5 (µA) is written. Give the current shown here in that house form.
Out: 3.5 (µA)
